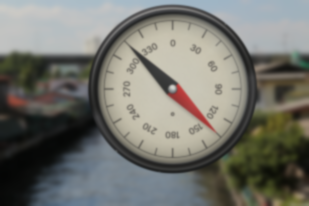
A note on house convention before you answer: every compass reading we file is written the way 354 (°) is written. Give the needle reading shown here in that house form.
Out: 135 (°)
